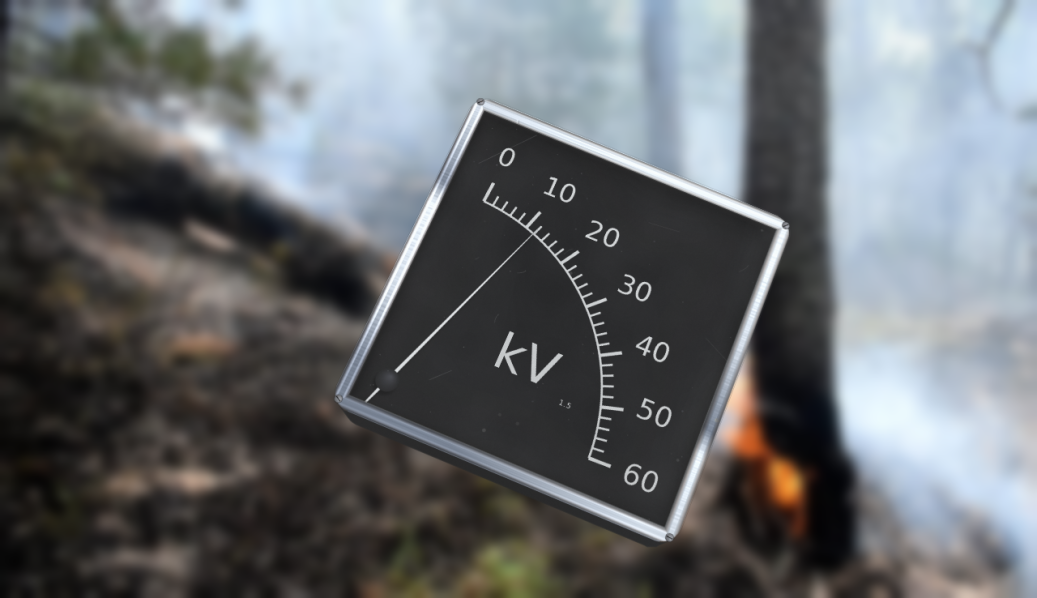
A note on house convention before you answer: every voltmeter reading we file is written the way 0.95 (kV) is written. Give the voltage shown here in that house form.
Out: 12 (kV)
